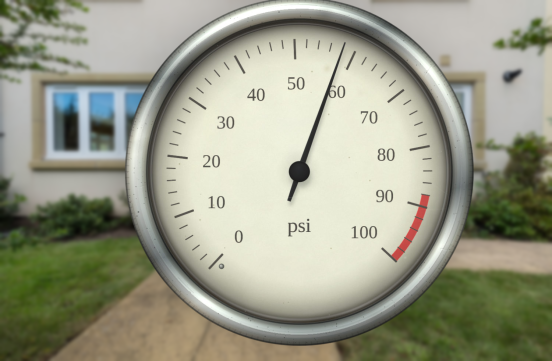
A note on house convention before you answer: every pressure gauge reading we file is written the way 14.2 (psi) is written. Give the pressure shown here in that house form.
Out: 58 (psi)
